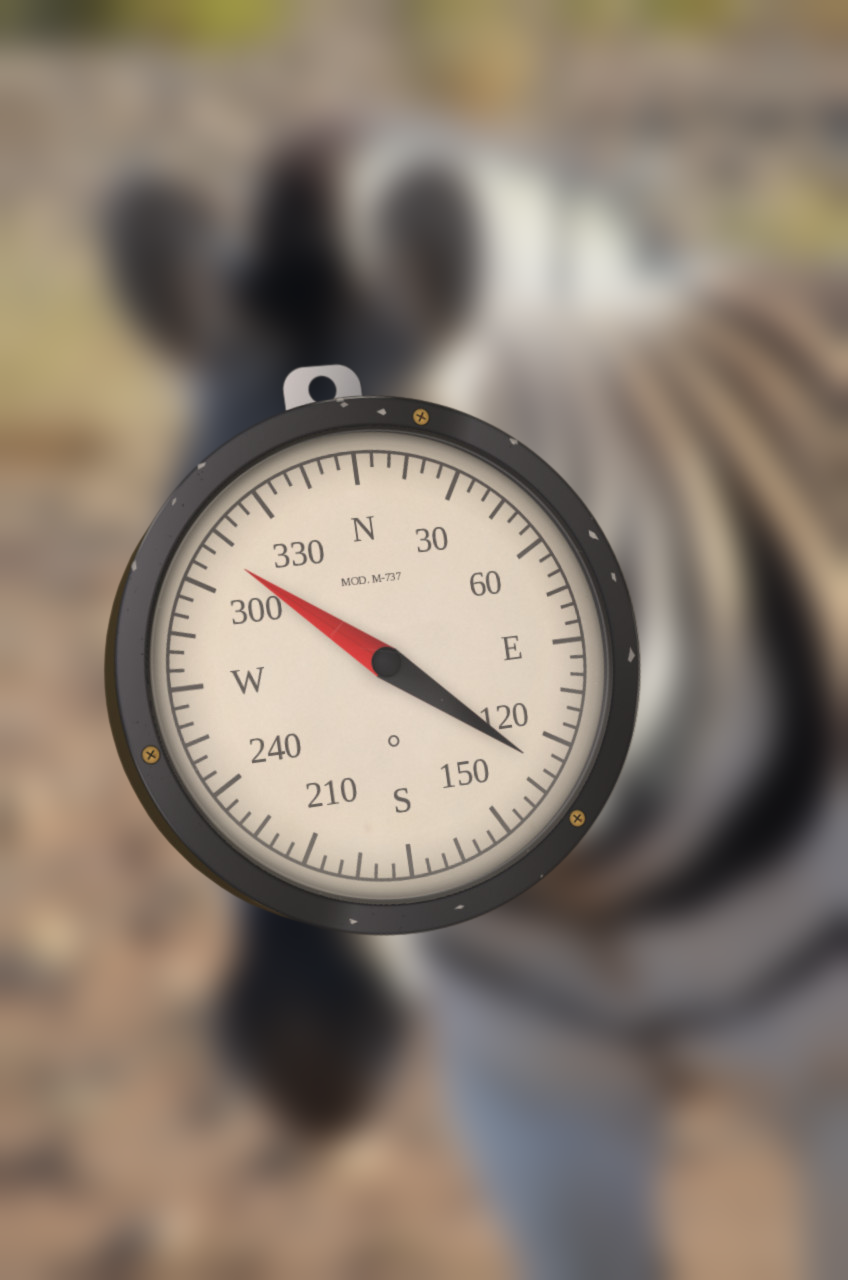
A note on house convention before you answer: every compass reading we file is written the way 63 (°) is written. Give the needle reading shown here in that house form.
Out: 310 (°)
